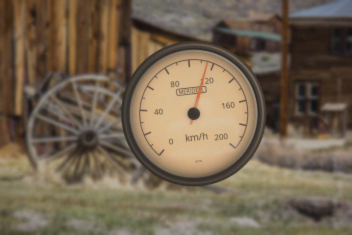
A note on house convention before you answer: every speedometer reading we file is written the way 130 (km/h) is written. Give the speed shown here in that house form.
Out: 115 (km/h)
